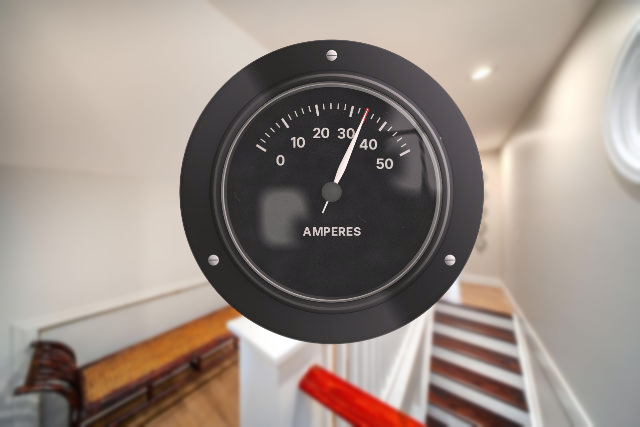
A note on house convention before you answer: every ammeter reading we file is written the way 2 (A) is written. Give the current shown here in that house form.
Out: 34 (A)
